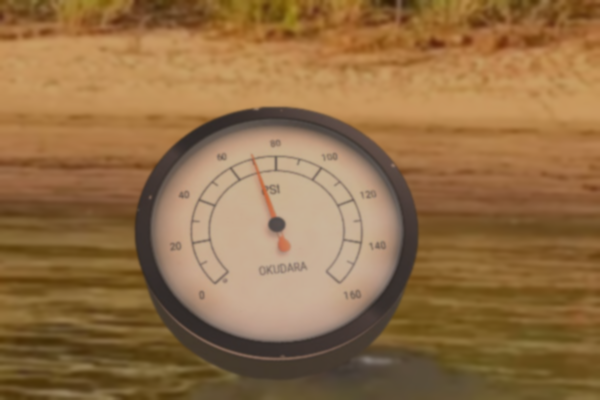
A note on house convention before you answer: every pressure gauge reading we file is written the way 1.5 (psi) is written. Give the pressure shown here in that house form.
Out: 70 (psi)
